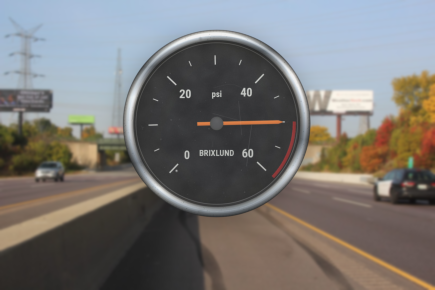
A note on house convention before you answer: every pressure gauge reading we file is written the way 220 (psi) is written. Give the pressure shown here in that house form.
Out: 50 (psi)
